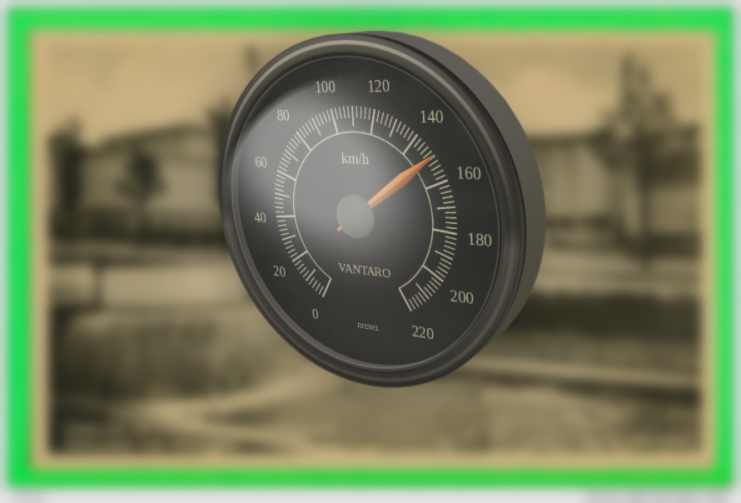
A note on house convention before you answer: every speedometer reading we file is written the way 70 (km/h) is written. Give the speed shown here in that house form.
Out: 150 (km/h)
